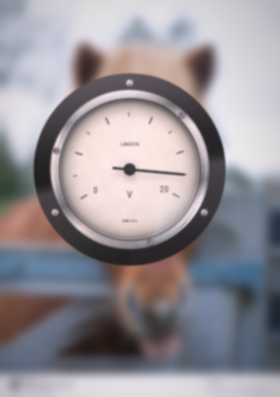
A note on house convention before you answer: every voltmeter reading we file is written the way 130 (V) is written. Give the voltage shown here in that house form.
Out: 18 (V)
